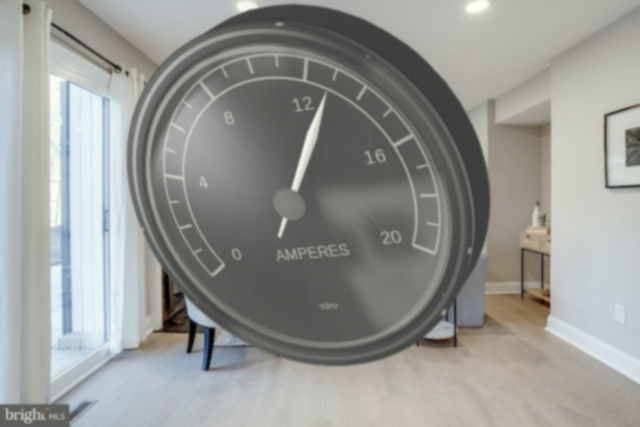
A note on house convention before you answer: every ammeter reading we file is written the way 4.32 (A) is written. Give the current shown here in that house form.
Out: 13 (A)
